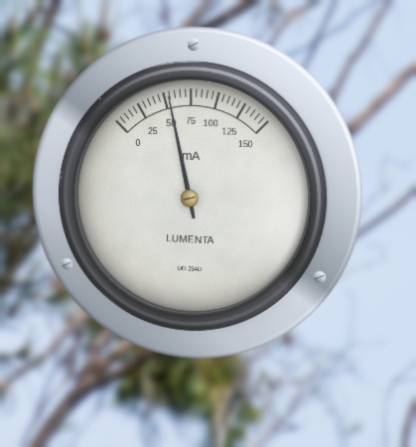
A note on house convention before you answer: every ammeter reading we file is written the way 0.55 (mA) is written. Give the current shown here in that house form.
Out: 55 (mA)
